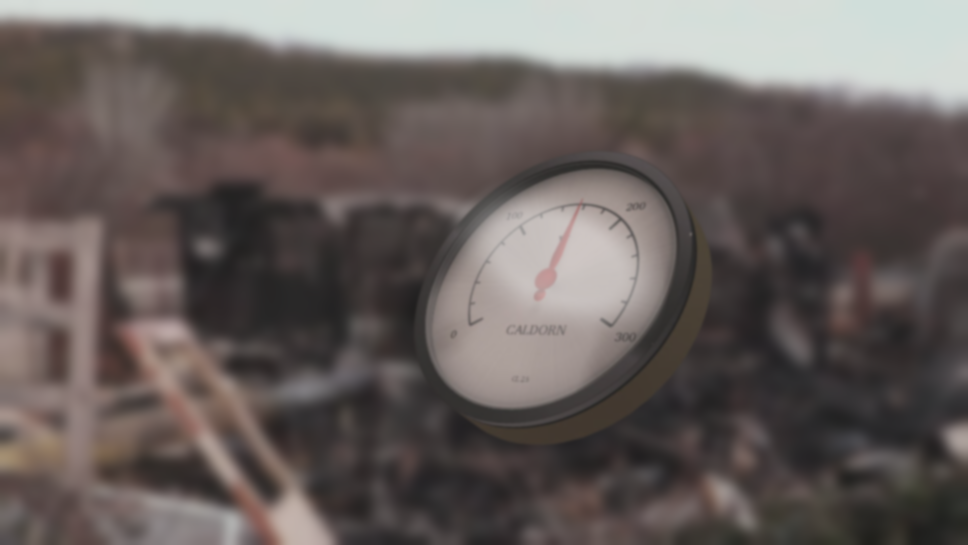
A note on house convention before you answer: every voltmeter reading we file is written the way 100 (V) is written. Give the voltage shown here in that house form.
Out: 160 (V)
